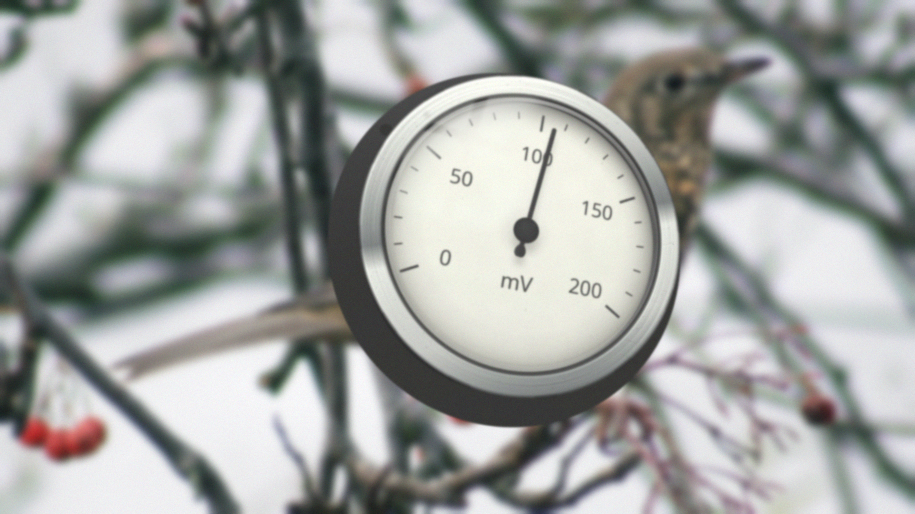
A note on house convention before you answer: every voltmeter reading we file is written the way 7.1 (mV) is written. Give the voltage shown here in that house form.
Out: 105 (mV)
